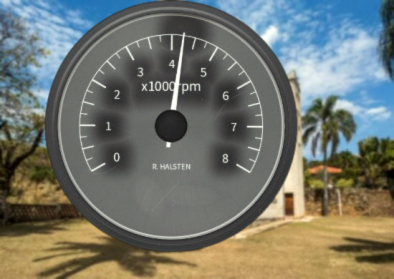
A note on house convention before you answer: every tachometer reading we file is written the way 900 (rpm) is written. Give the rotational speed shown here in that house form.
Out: 4250 (rpm)
